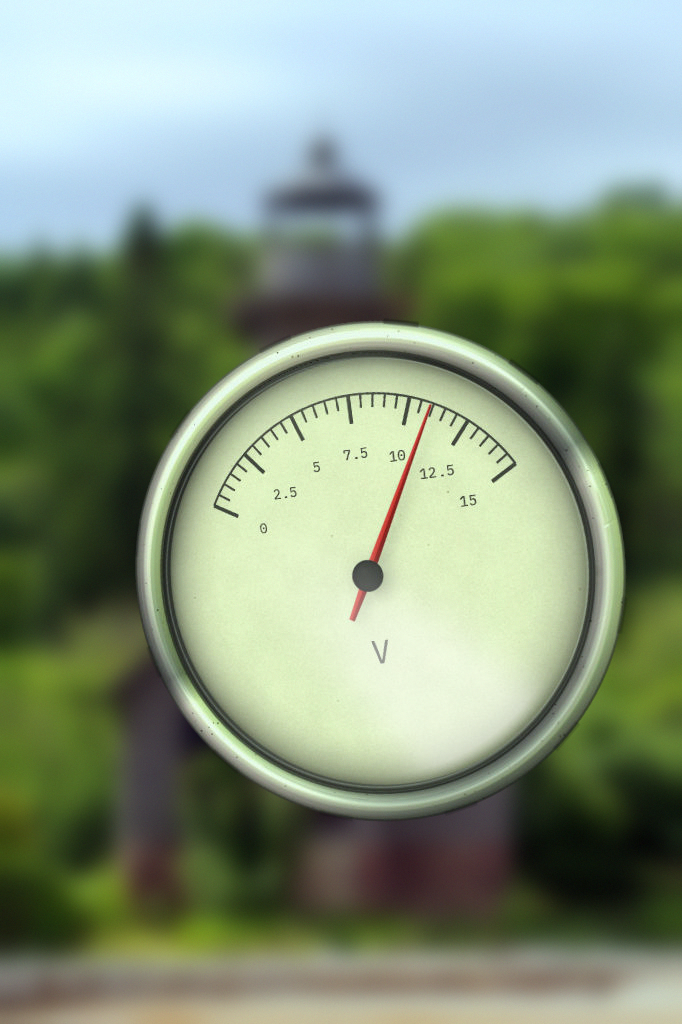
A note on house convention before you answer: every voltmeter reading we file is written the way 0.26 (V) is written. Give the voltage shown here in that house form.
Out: 11 (V)
